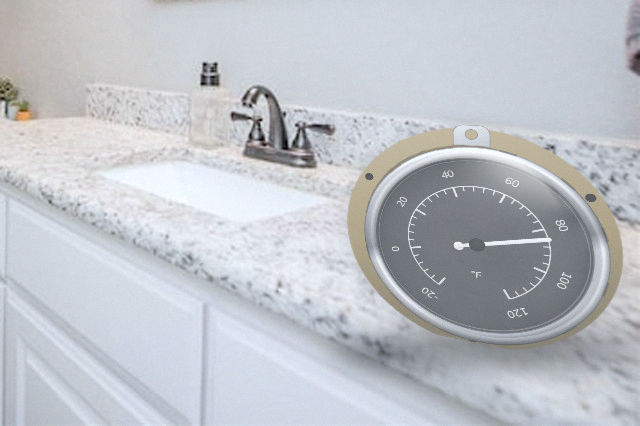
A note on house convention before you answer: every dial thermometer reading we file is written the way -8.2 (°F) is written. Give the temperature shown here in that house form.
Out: 84 (°F)
